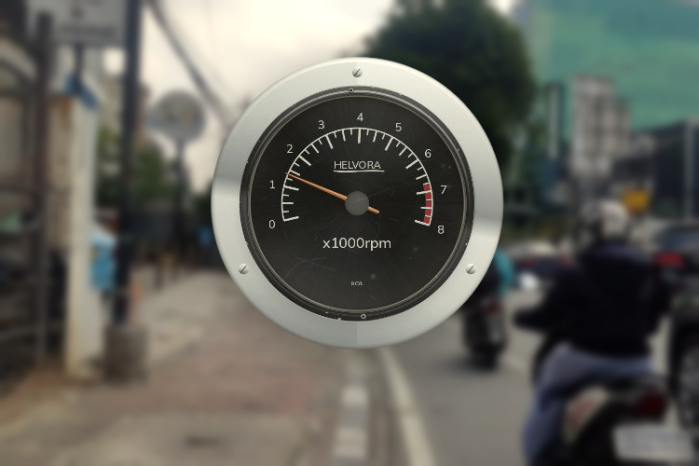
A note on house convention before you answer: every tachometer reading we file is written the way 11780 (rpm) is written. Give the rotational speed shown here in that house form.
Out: 1375 (rpm)
